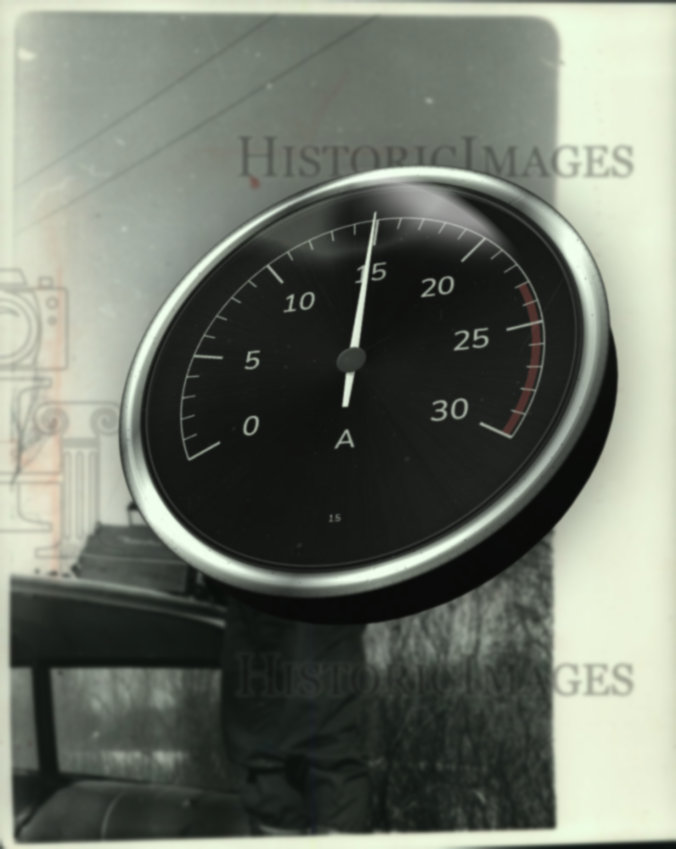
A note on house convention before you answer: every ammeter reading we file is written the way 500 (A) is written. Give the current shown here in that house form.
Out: 15 (A)
